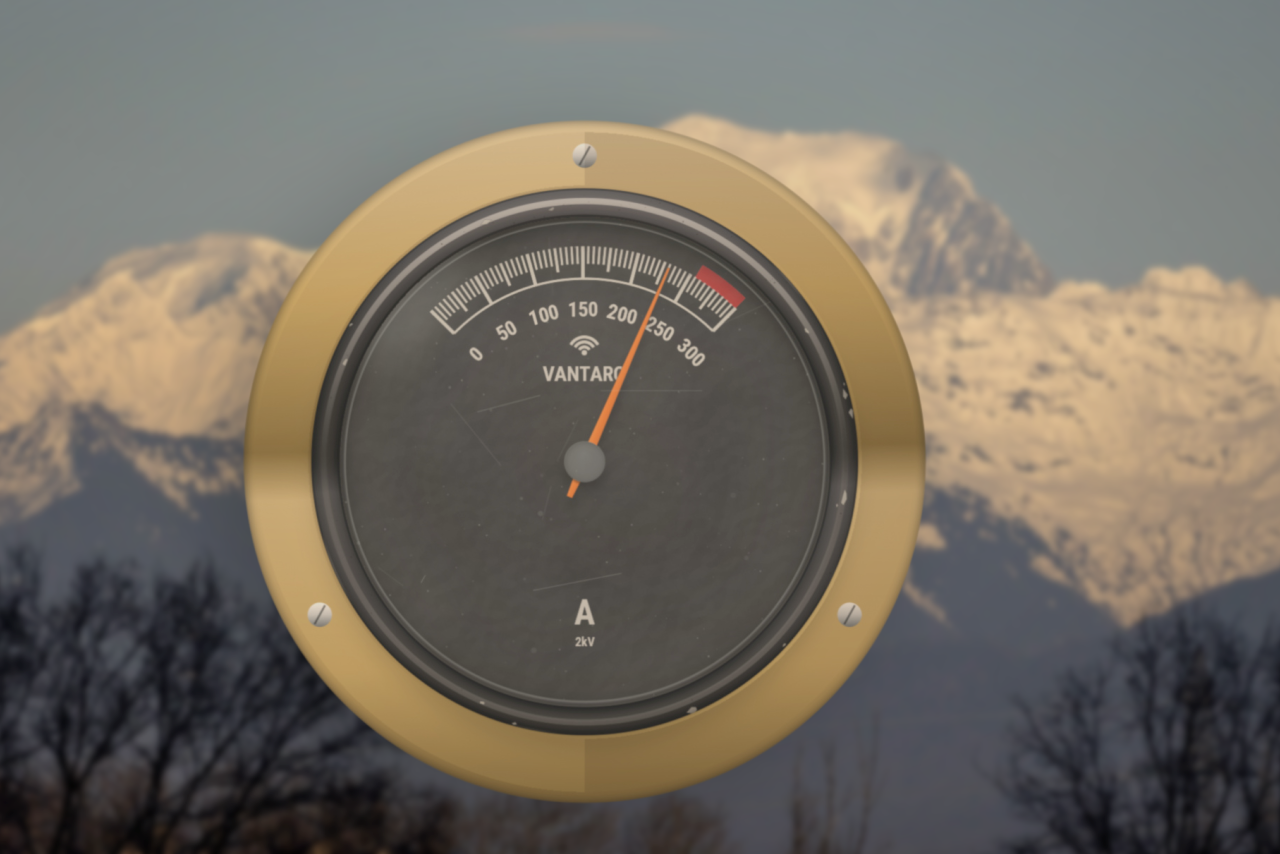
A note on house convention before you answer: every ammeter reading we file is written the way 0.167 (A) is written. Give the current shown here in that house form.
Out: 230 (A)
